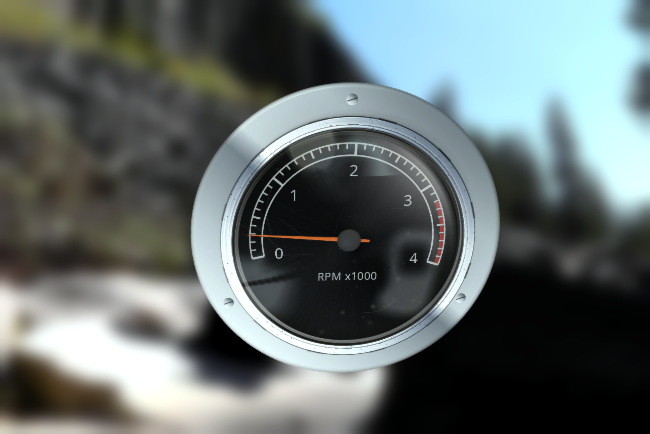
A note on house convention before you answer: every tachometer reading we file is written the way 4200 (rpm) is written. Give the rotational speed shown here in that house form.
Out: 300 (rpm)
